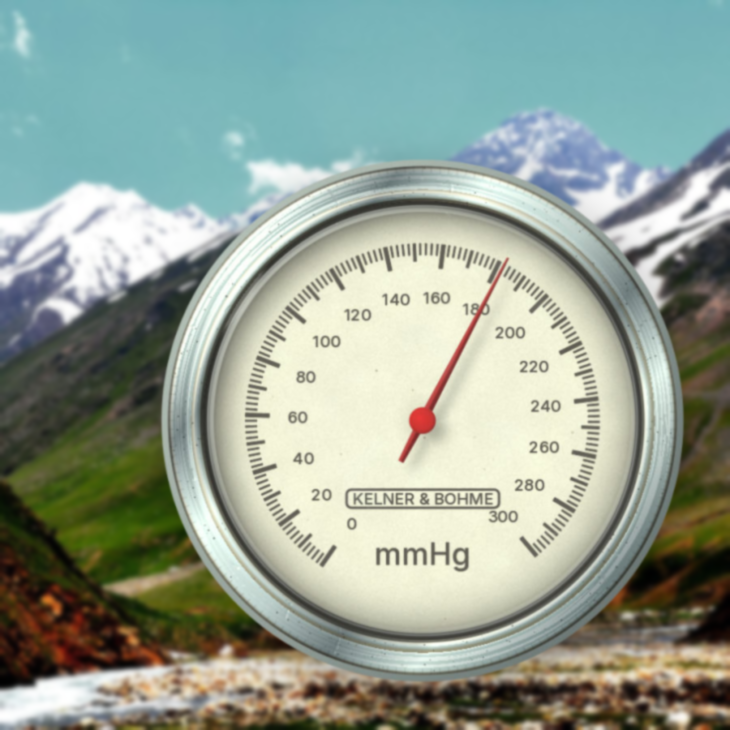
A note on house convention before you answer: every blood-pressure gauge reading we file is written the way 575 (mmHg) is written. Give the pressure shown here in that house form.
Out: 182 (mmHg)
